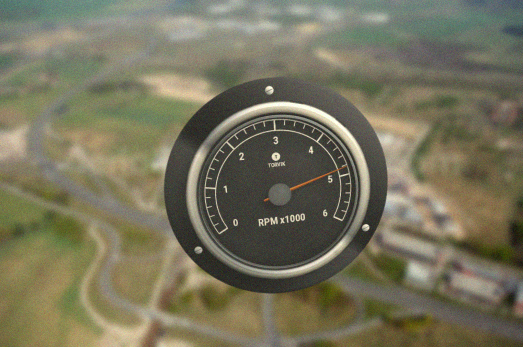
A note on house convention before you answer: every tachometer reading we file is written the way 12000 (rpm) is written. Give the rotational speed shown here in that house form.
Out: 4800 (rpm)
